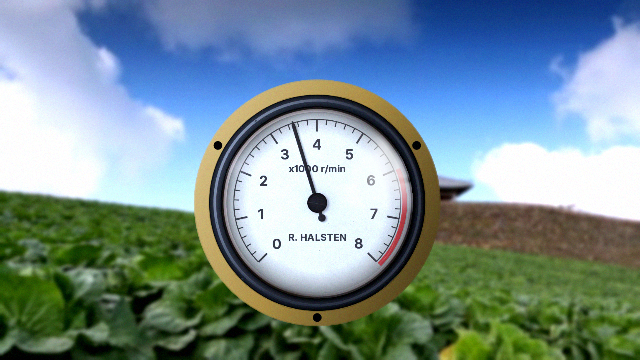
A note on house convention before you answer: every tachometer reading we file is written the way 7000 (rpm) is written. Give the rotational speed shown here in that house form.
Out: 3500 (rpm)
